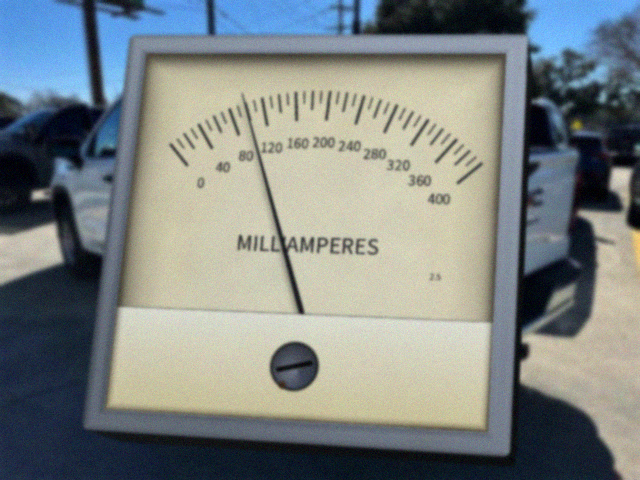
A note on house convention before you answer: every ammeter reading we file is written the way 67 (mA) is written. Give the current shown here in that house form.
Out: 100 (mA)
